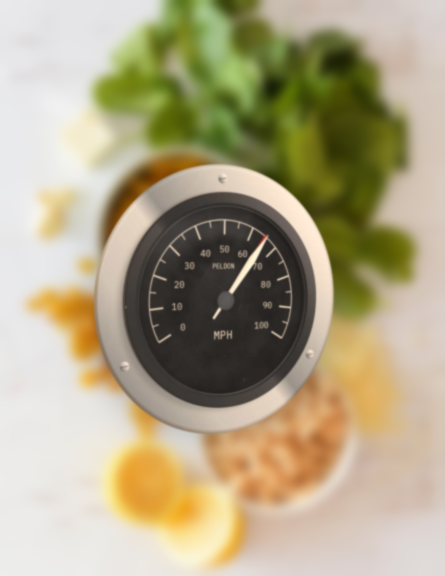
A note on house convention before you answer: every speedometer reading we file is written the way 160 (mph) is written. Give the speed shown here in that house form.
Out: 65 (mph)
